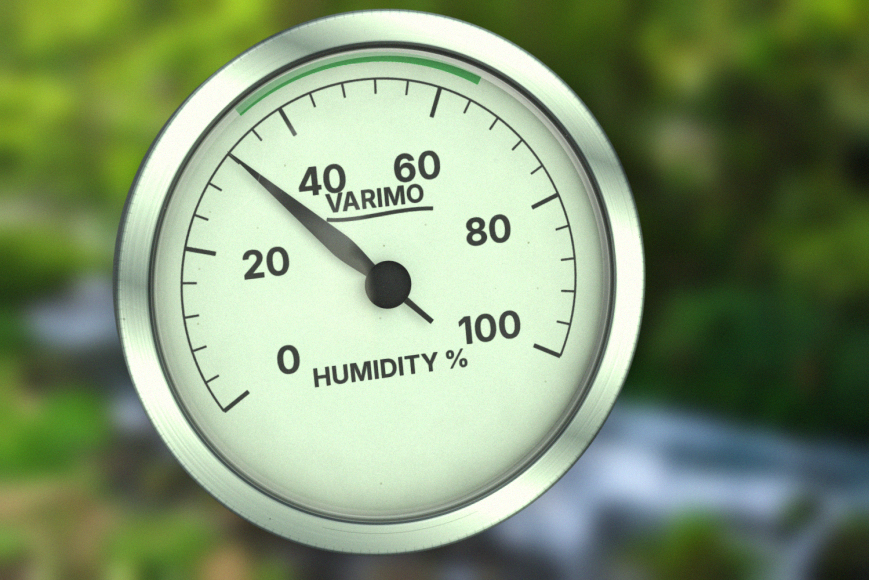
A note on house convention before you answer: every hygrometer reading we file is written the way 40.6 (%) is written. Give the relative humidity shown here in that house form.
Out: 32 (%)
